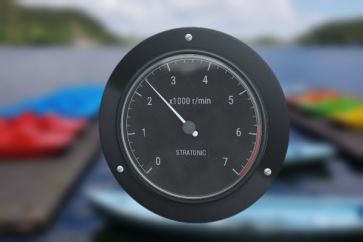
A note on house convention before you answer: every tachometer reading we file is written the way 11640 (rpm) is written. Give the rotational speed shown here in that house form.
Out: 2400 (rpm)
